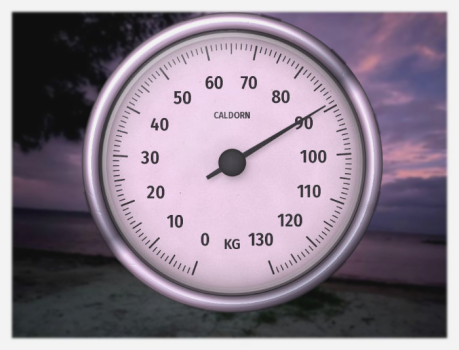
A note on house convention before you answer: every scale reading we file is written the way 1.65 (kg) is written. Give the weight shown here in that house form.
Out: 89 (kg)
